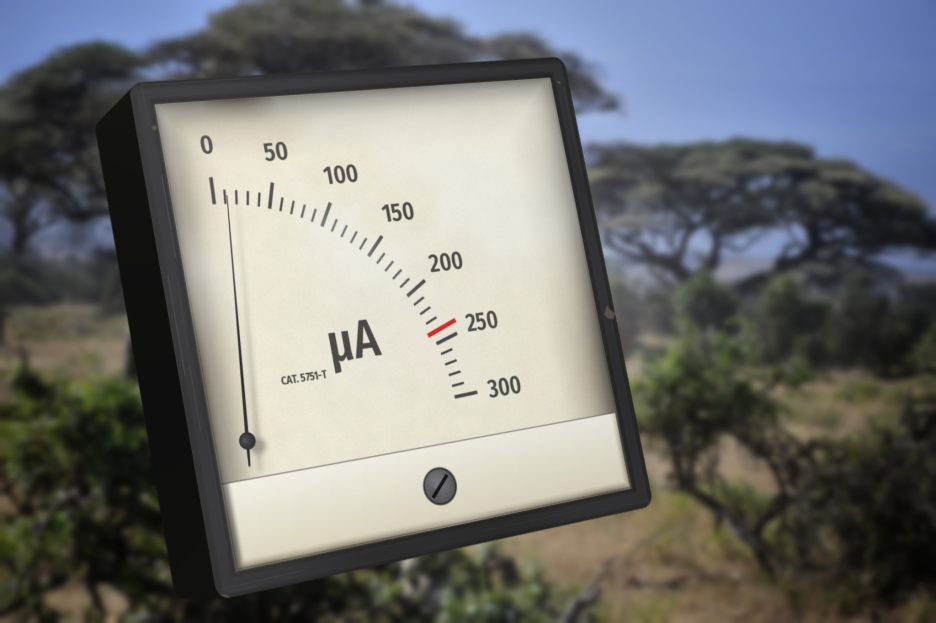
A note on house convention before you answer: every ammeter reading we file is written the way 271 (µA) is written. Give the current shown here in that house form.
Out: 10 (µA)
